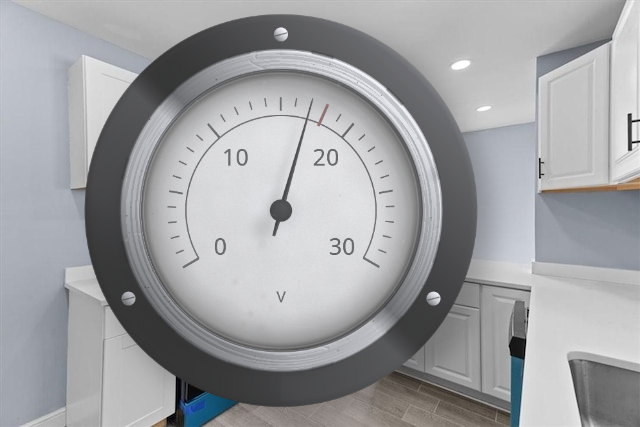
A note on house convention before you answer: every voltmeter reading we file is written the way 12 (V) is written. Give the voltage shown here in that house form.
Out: 17 (V)
